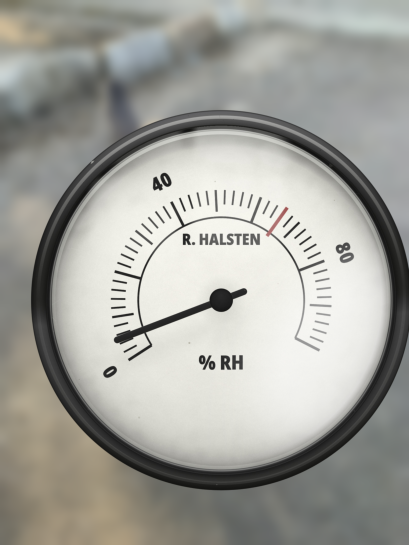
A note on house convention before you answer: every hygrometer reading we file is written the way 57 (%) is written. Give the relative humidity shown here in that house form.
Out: 5 (%)
